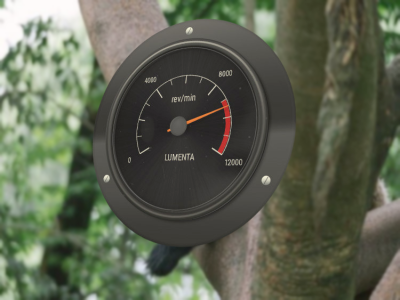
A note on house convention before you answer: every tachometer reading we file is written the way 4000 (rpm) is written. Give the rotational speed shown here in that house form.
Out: 9500 (rpm)
